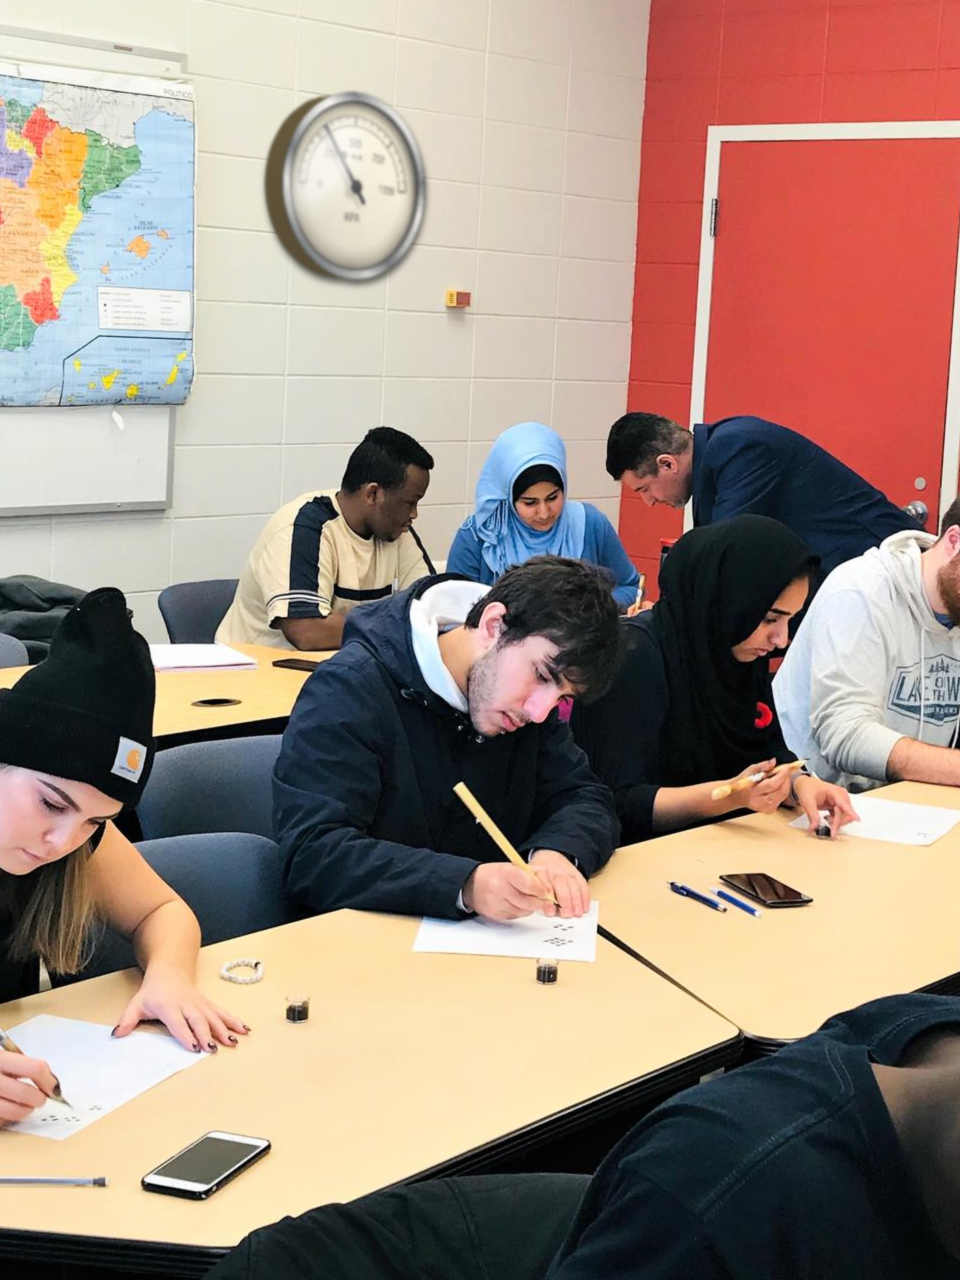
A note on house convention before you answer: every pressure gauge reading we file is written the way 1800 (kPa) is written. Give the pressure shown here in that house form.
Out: 300 (kPa)
